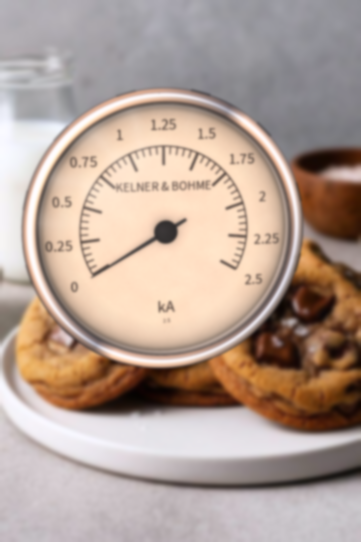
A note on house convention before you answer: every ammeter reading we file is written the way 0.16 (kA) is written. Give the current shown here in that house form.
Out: 0 (kA)
